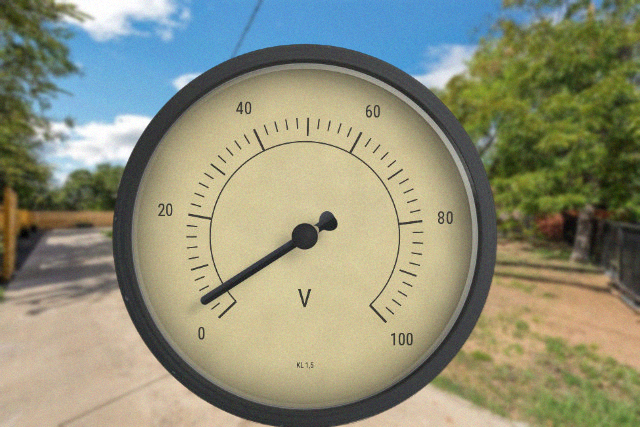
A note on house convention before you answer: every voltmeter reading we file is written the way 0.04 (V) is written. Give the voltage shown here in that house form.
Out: 4 (V)
